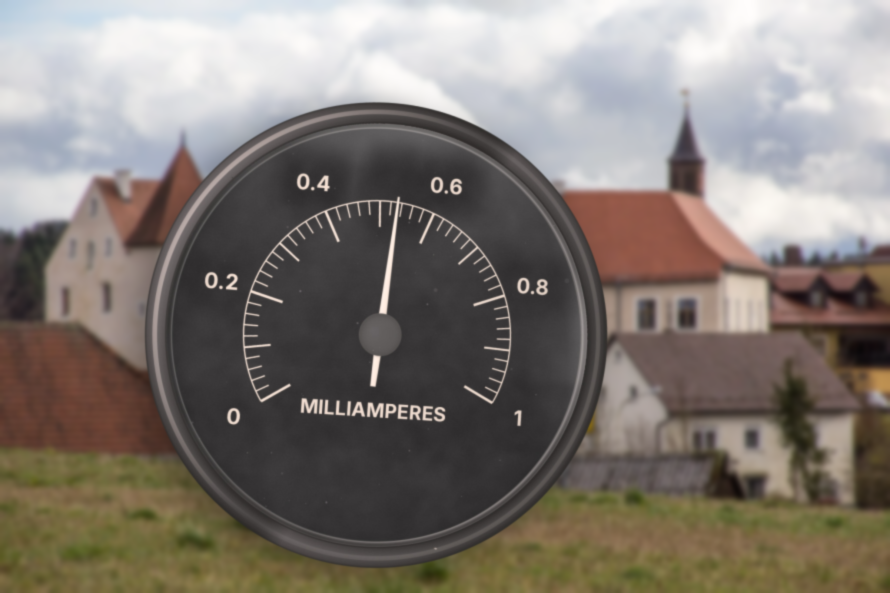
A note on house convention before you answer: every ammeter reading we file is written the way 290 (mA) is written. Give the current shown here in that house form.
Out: 0.53 (mA)
